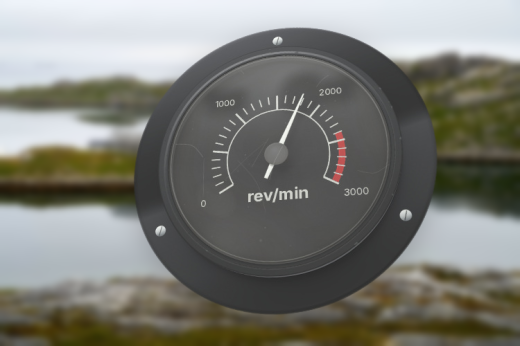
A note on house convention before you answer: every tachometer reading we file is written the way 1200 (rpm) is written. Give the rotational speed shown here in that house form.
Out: 1800 (rpm)
